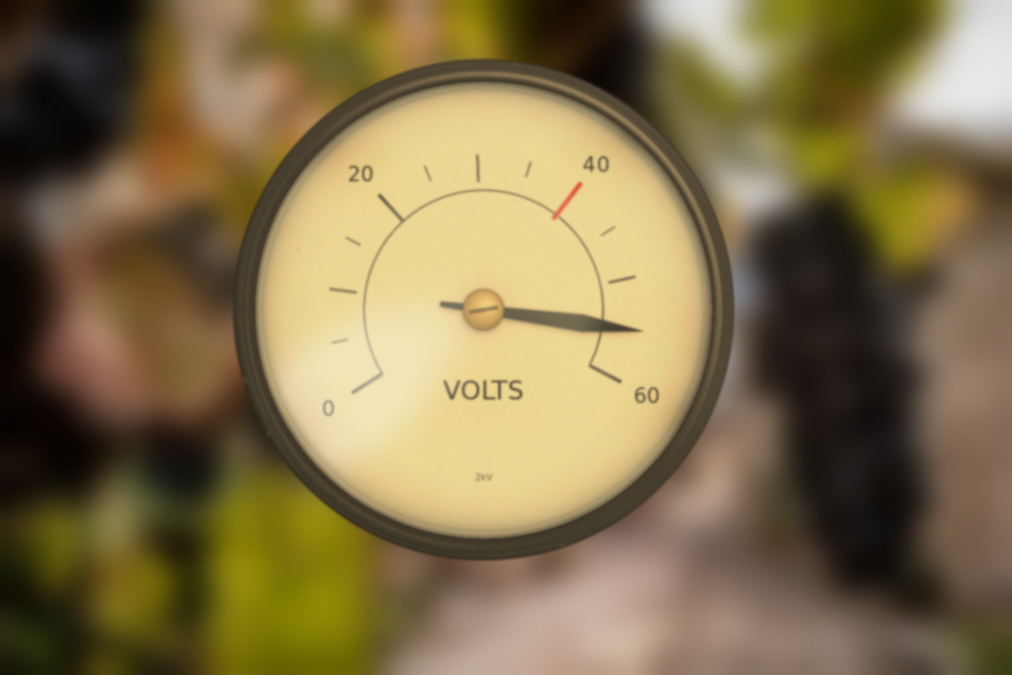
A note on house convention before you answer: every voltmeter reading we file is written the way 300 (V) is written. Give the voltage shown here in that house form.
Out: 55 (V)
